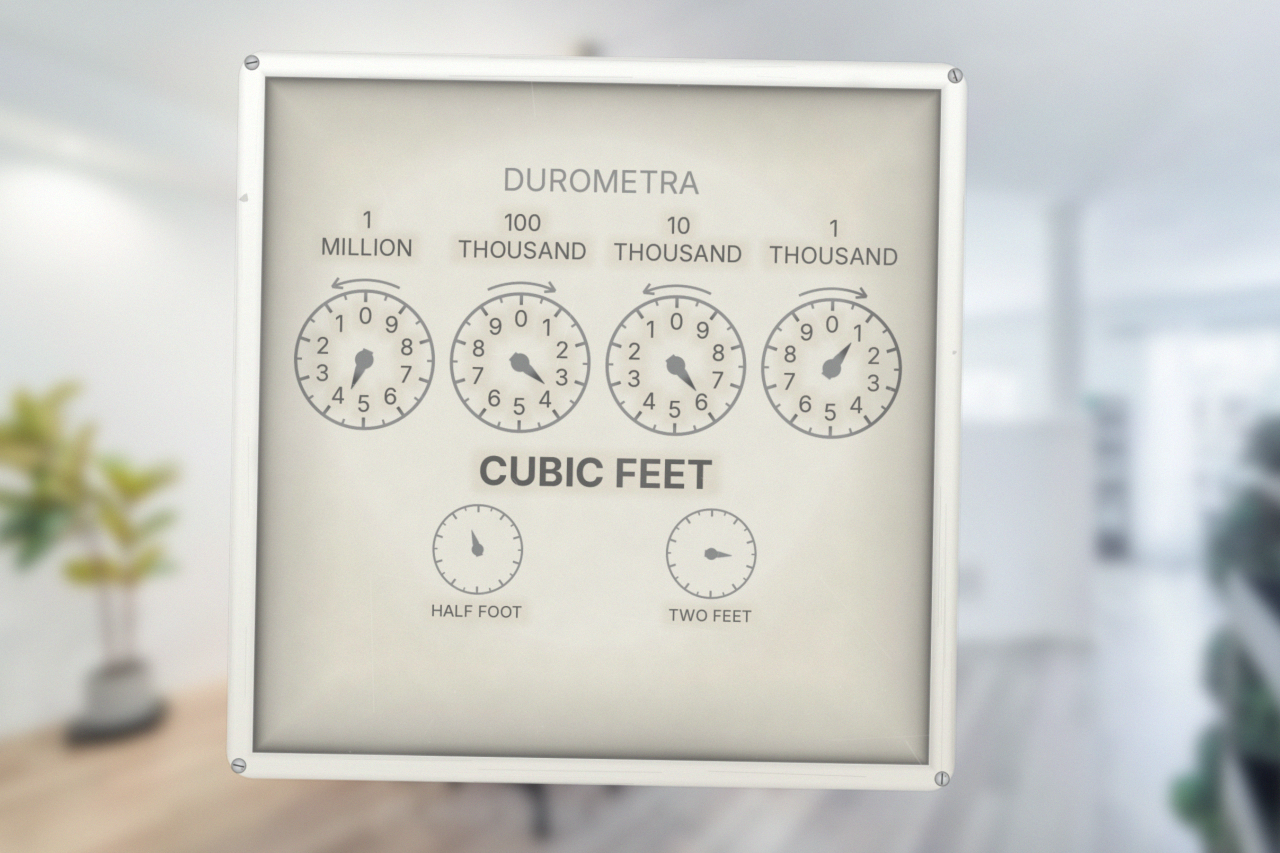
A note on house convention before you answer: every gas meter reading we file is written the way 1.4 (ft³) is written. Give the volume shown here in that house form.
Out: 436100 (ft³)
